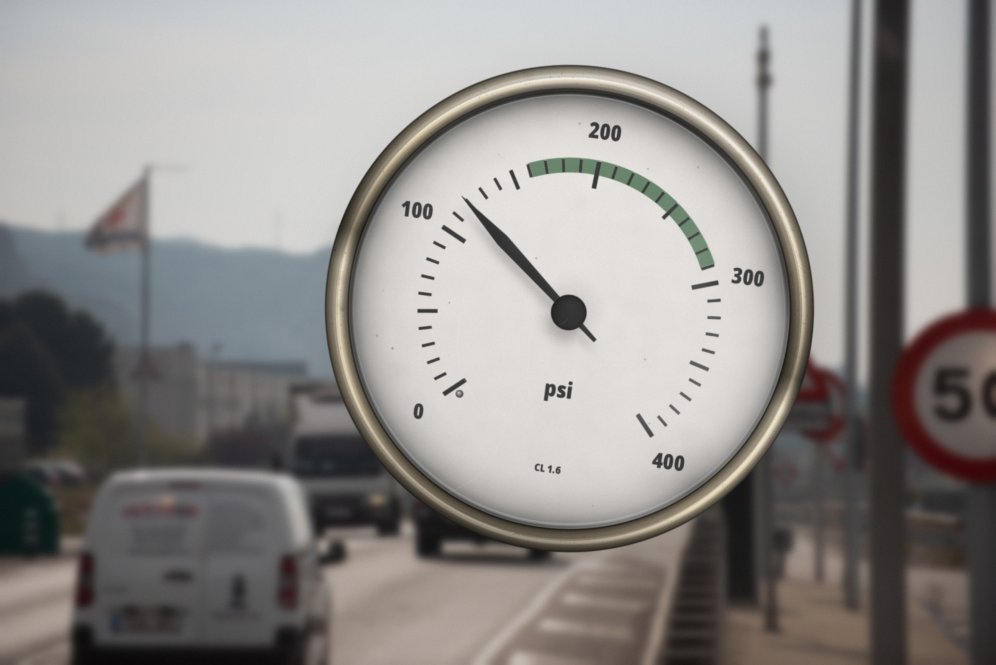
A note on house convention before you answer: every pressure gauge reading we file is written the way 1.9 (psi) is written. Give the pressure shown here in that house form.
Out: 120 (psi)
